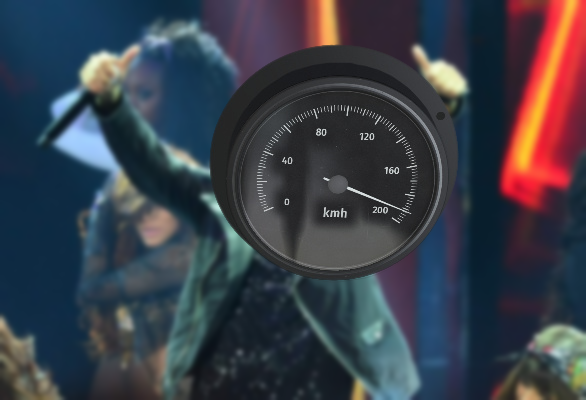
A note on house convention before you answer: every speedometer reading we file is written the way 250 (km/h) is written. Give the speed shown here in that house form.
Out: 190 (km/h)
